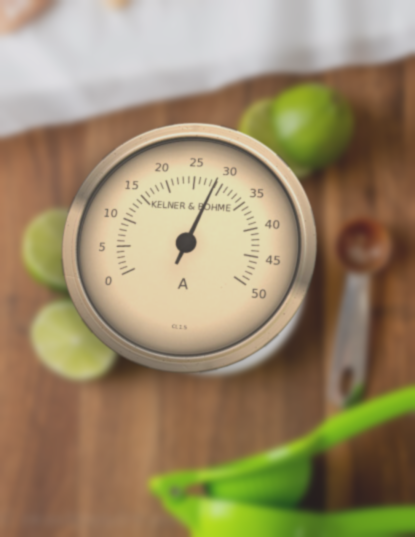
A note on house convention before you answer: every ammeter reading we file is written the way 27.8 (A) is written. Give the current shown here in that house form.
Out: 29 (A)
